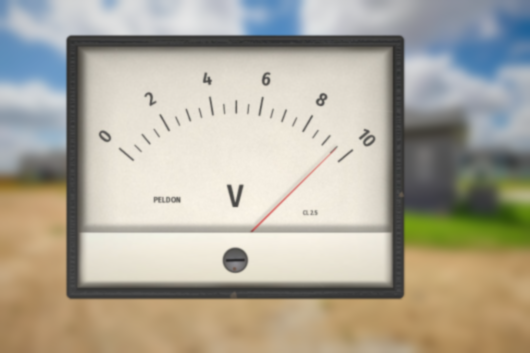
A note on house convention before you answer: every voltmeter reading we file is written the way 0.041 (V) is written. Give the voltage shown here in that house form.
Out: 9.5 (V)
